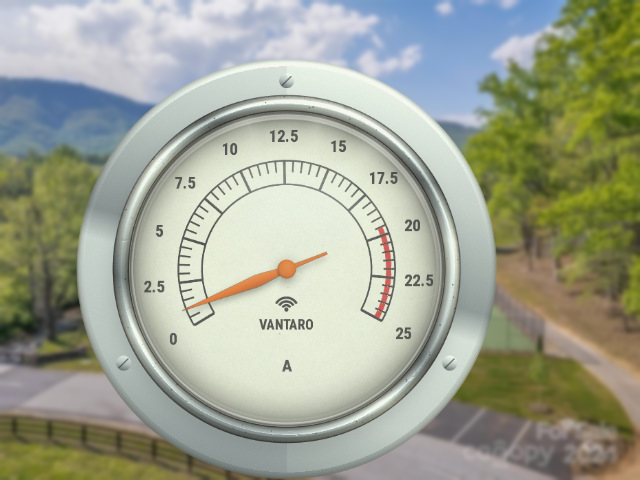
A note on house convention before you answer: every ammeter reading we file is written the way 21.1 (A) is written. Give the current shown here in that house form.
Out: 1 (A)
